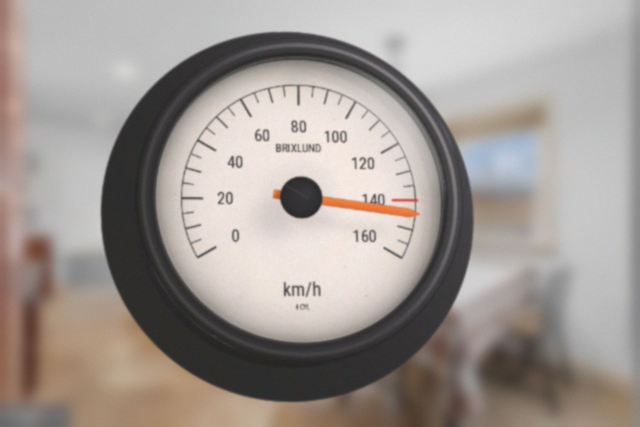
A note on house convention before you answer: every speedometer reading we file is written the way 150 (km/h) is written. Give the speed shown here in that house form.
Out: 145 (km/h)
